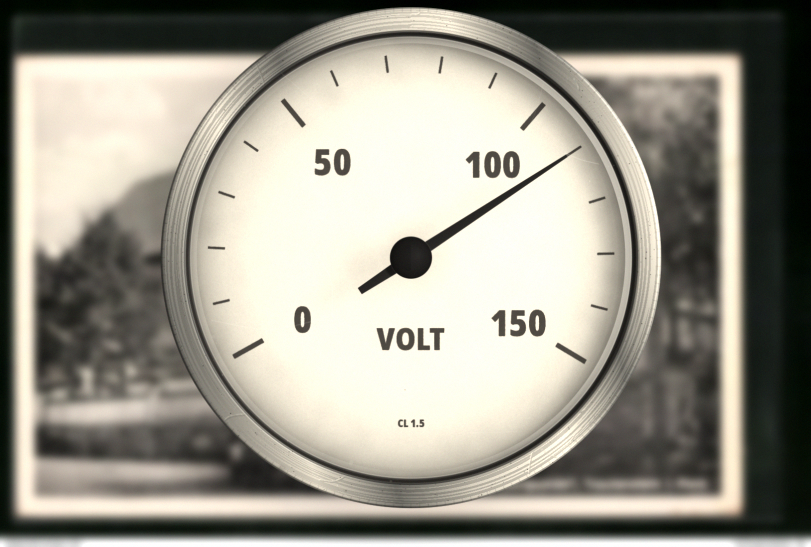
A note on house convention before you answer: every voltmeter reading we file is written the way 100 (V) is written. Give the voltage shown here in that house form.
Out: 110 (V)
